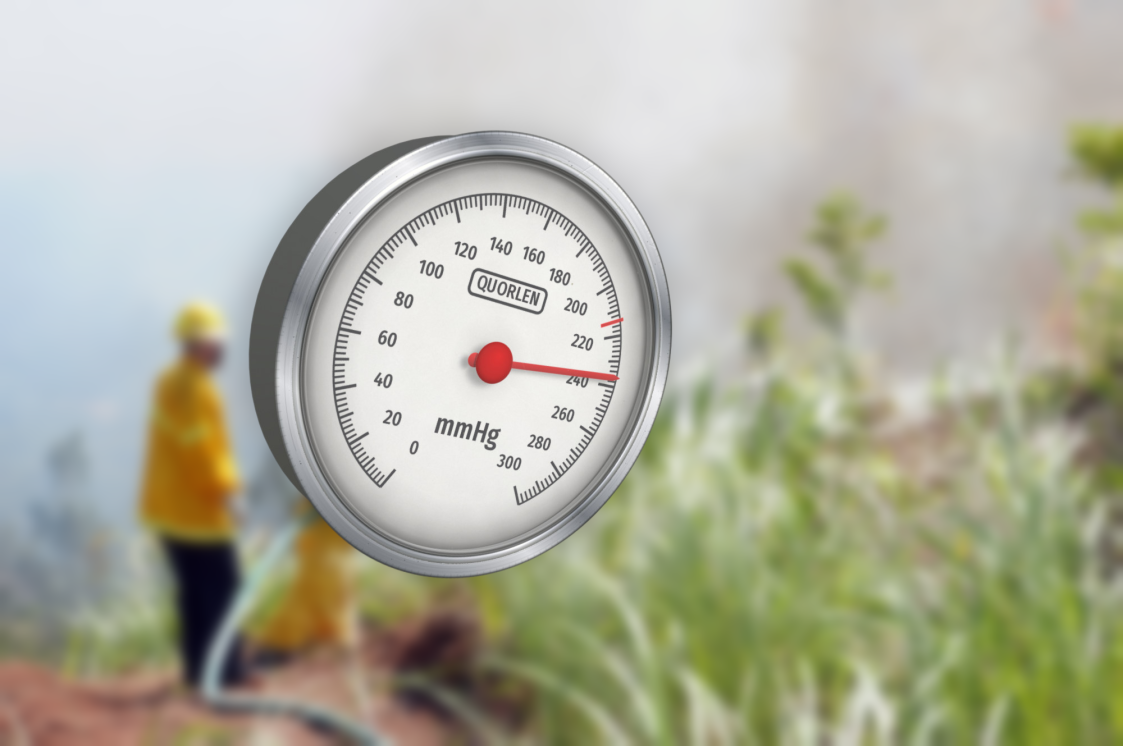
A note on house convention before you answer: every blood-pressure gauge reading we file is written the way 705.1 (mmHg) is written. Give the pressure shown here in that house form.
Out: 236 (mmHg)
